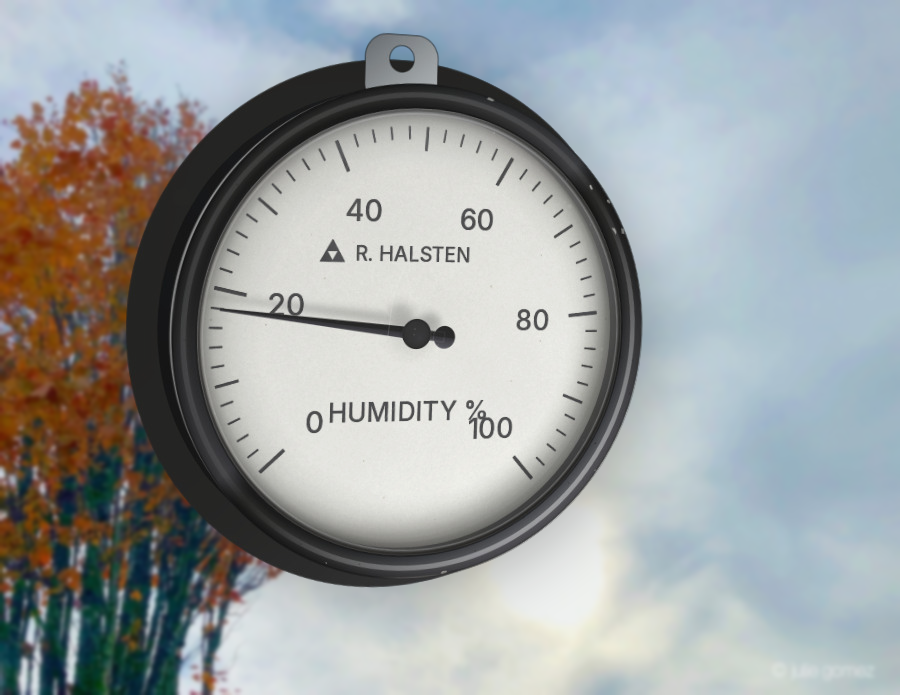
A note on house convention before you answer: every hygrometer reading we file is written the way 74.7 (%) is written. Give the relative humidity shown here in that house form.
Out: 18 (%)
